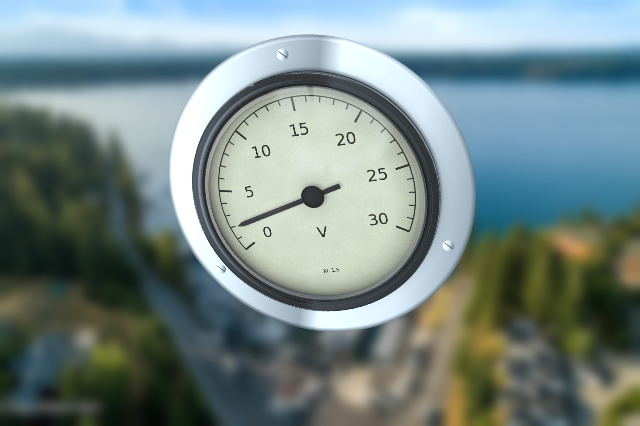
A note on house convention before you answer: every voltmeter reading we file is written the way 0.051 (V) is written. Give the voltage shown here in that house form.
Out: 2 (V)
